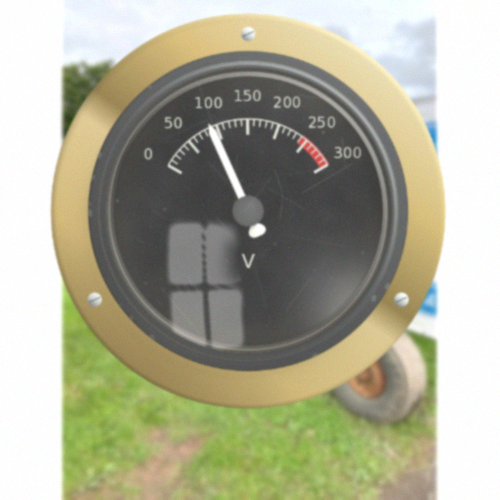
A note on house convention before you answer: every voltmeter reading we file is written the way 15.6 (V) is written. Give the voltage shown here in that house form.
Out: 90 (V)
